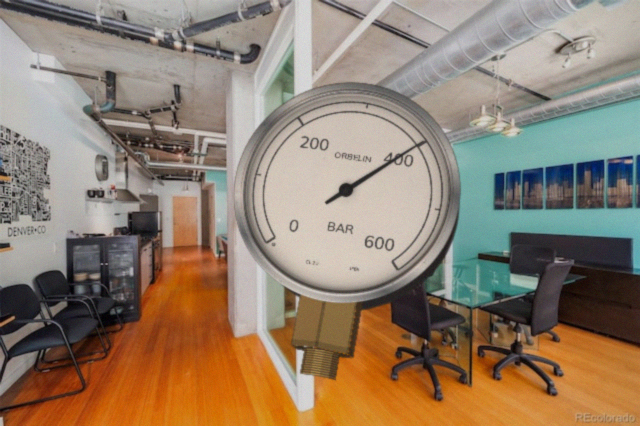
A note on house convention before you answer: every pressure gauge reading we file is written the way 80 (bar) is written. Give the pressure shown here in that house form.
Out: 400 (bar)
